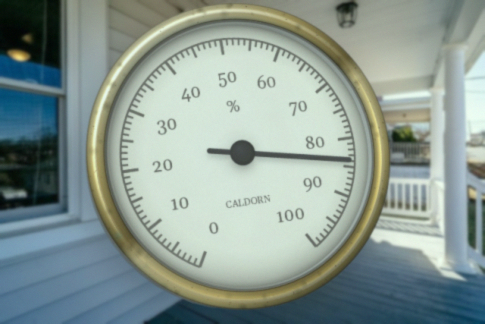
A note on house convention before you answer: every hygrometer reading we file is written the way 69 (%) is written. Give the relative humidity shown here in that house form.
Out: 84 (%)
